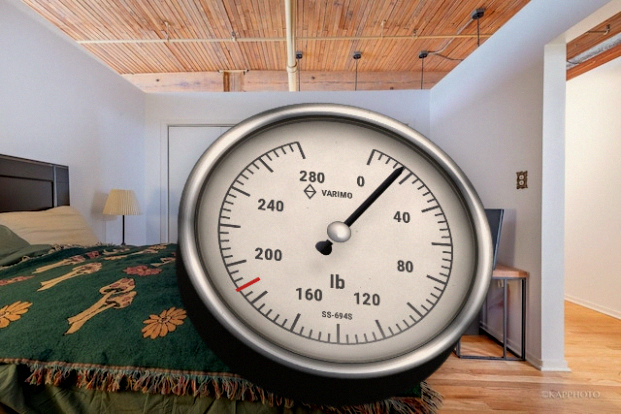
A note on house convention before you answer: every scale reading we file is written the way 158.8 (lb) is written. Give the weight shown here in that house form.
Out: 16 (lb)
